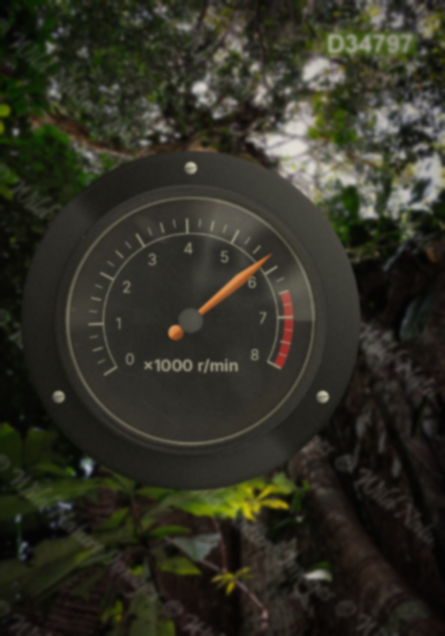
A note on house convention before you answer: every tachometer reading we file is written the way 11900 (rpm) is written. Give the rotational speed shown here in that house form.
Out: 5750 (rpm)
